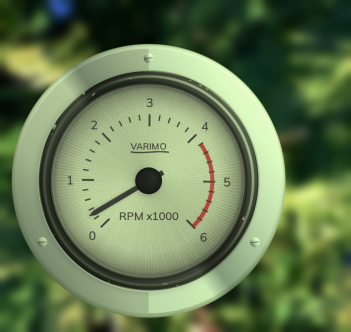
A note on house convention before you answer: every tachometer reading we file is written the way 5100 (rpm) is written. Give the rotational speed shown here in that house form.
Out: 300 (rpm)
